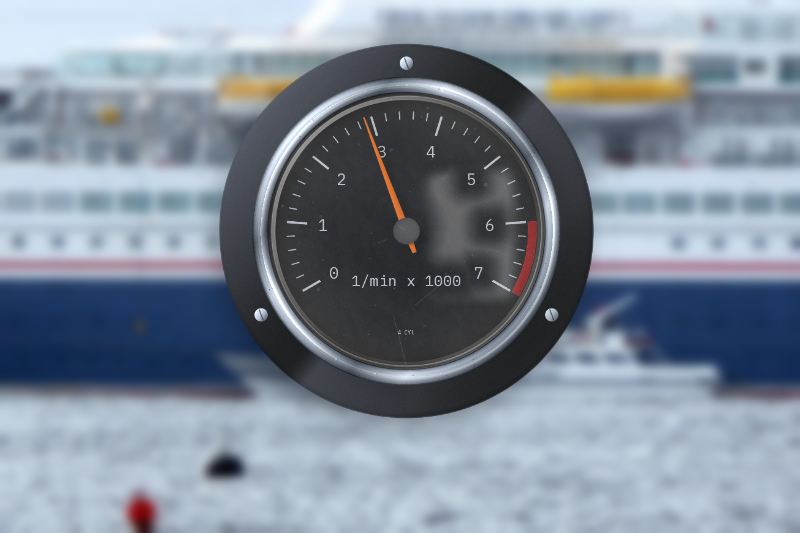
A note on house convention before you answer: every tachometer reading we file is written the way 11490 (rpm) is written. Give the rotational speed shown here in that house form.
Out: 2900 (rpm)
